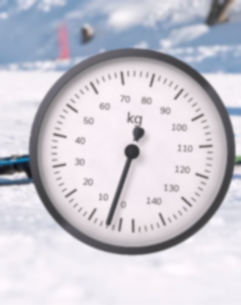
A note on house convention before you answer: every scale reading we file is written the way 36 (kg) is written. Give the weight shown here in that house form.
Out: 4 (kg)
